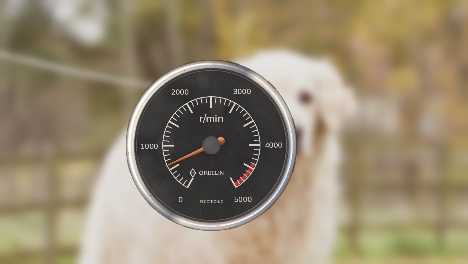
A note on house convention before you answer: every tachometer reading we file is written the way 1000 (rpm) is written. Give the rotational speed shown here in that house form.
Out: 600 (rpm)
